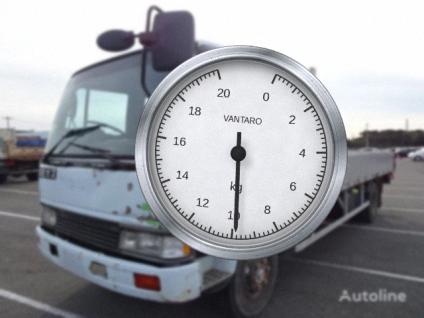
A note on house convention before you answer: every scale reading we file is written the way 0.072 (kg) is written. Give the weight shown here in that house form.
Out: 9.8 (kg)
